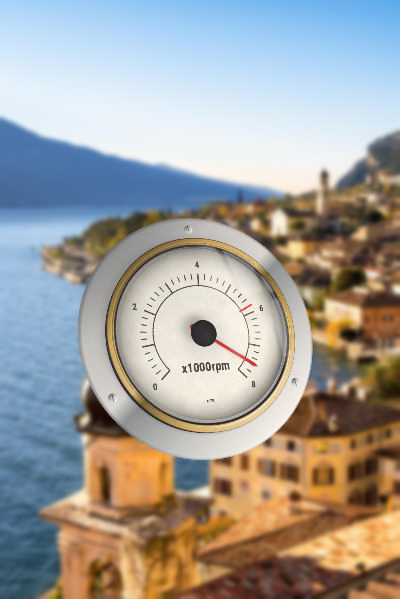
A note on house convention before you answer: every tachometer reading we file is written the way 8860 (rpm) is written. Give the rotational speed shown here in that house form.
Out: 7600 (rpm)
